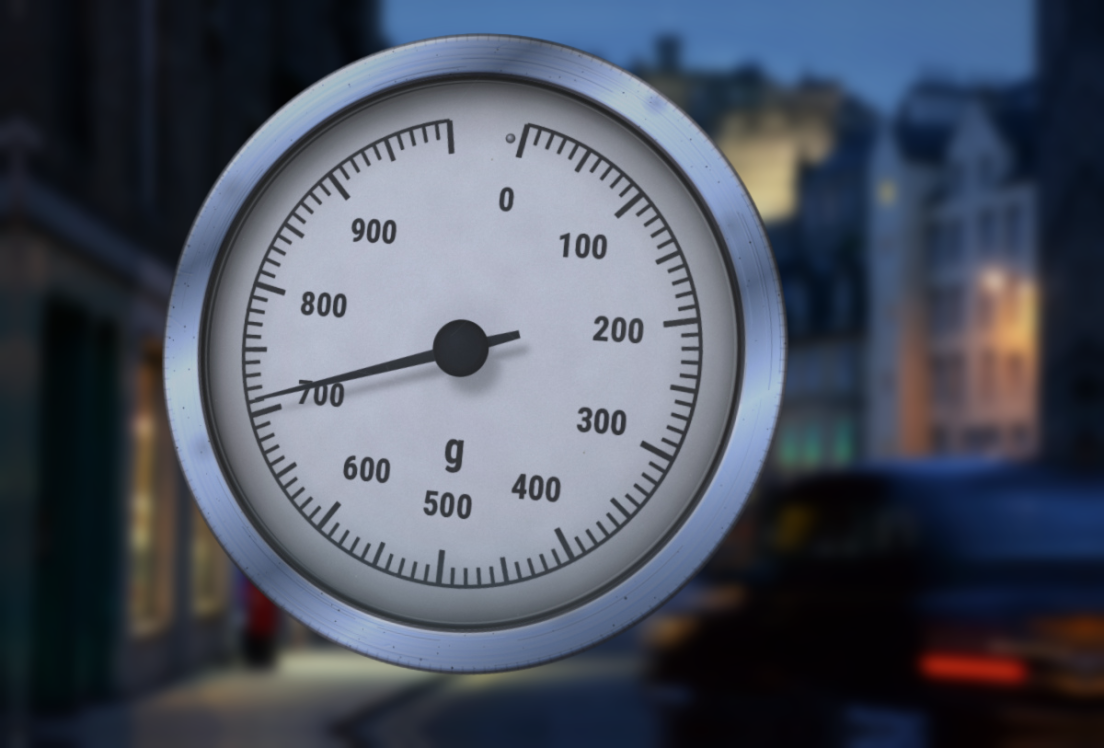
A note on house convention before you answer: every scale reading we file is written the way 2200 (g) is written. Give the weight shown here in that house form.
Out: 710 (g)
